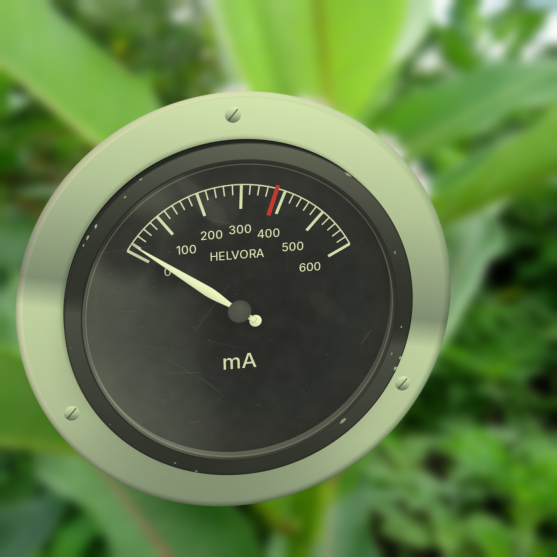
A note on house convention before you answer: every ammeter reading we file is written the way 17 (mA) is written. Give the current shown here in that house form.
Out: 20 (mA)
